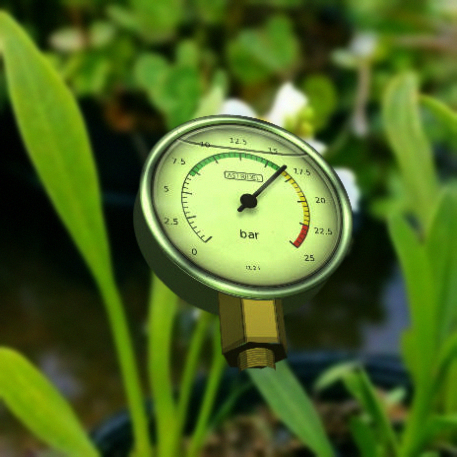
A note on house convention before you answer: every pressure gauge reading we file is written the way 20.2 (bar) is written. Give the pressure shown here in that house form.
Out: 16.5 (bar)
